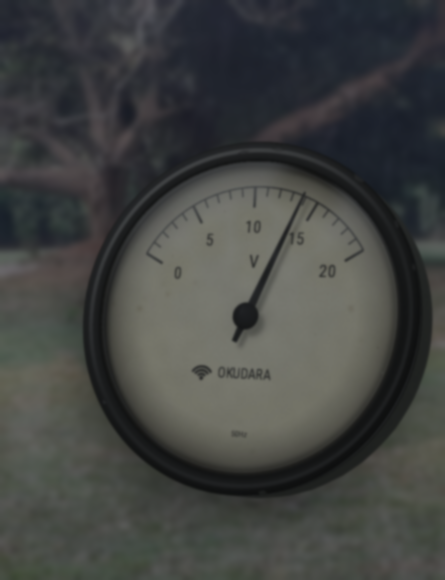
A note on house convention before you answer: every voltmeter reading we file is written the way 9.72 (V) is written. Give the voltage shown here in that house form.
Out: 14 (V)
